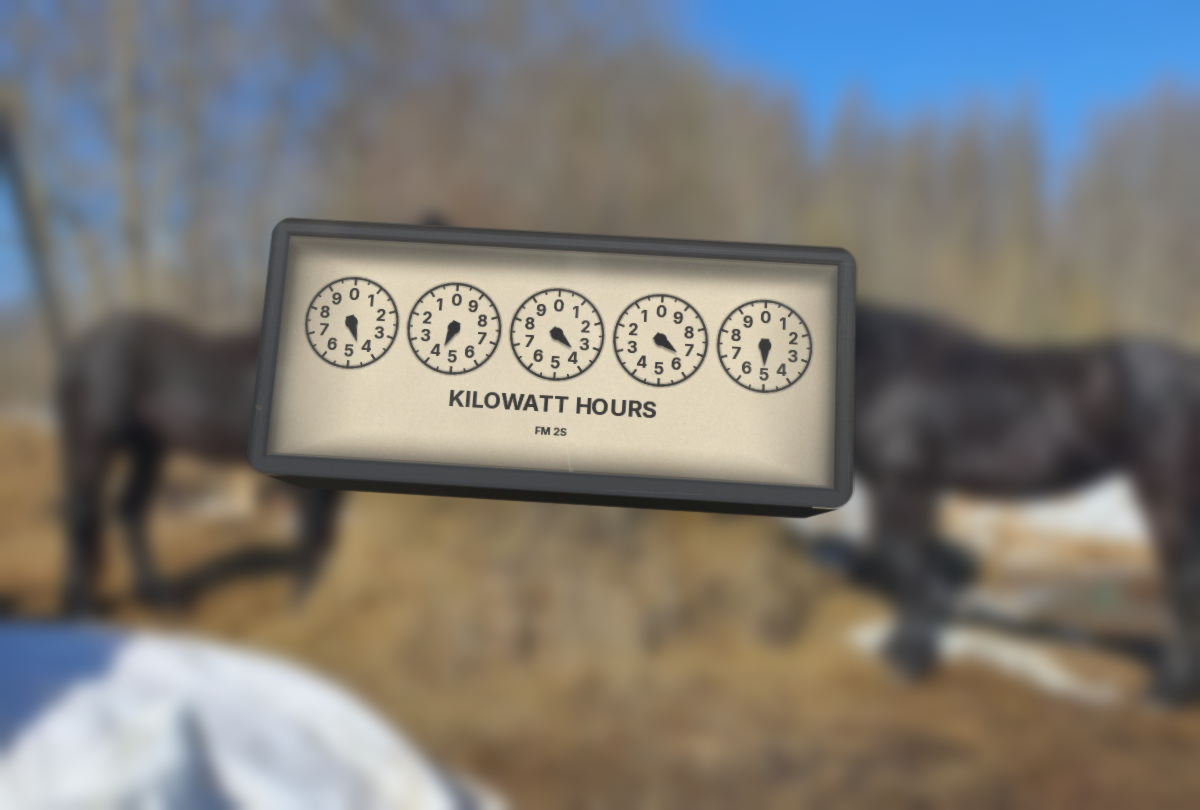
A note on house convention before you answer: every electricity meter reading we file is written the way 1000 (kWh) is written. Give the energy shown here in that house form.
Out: 44365 (kWh)
